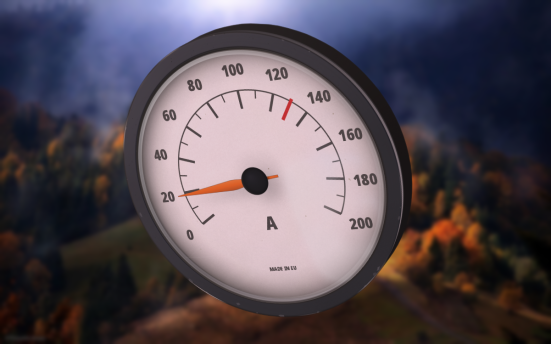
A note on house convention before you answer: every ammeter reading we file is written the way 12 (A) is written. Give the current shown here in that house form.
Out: 20 (A)
